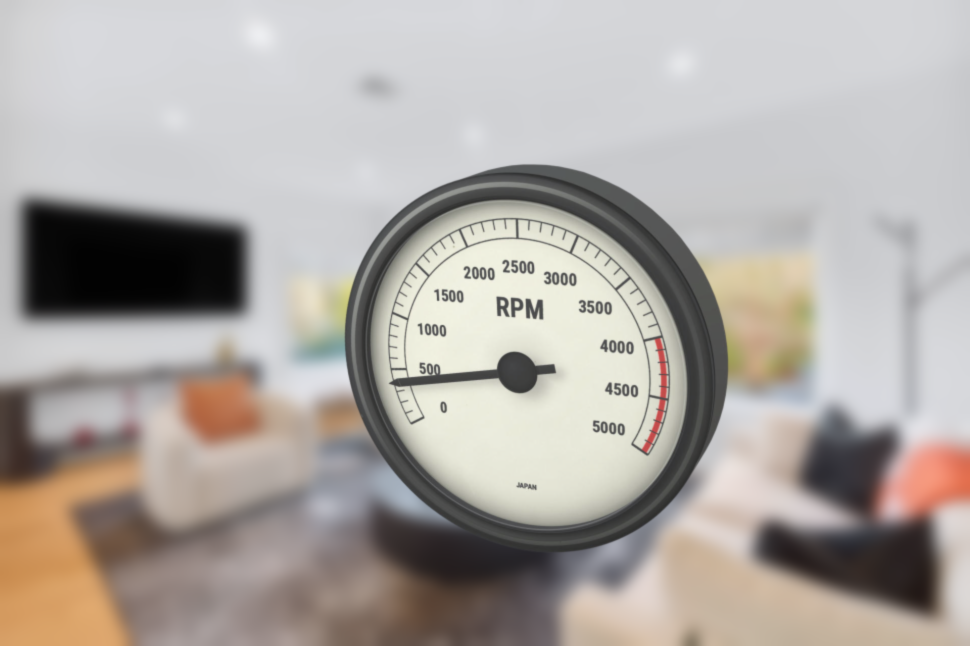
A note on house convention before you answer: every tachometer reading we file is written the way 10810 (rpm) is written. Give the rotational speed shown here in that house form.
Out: 400 (rpm)
